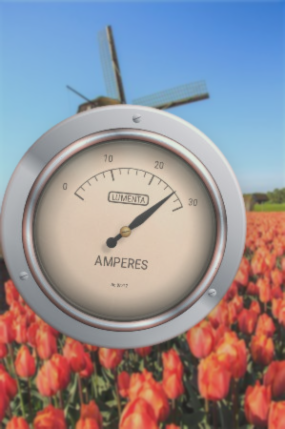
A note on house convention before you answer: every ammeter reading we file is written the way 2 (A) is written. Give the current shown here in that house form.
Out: 26 (A)
